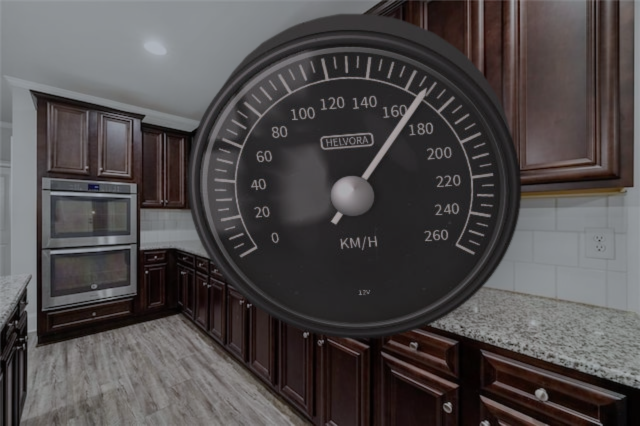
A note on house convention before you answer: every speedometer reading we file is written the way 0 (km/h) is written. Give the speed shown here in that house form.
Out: 167.5 (km/h)
